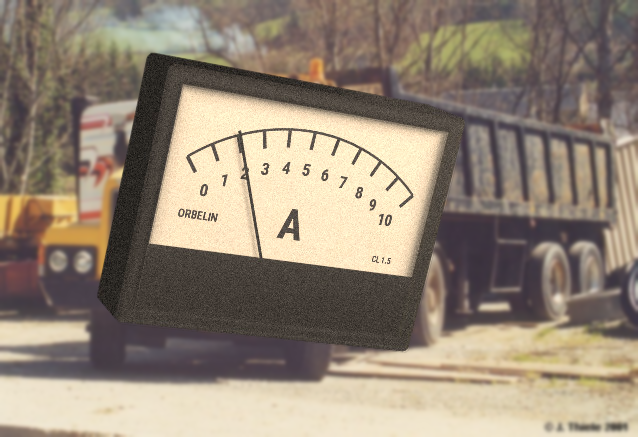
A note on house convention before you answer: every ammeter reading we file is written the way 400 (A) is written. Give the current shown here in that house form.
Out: 2 (A)
